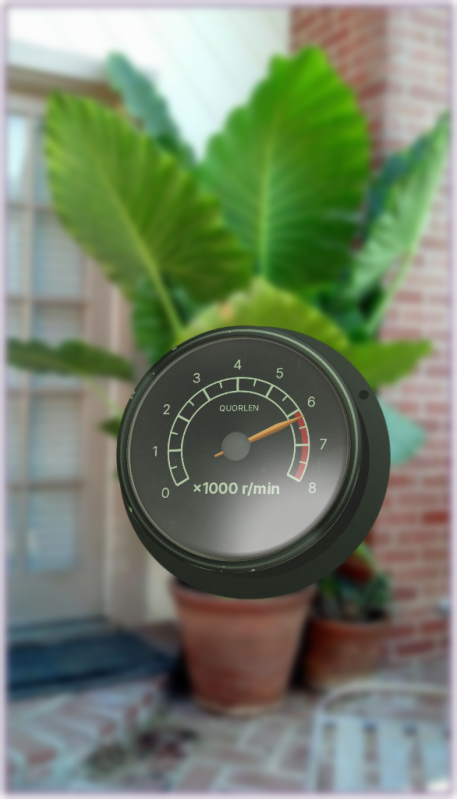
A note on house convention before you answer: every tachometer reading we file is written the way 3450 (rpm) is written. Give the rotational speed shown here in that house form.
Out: 6250 (rpm)
